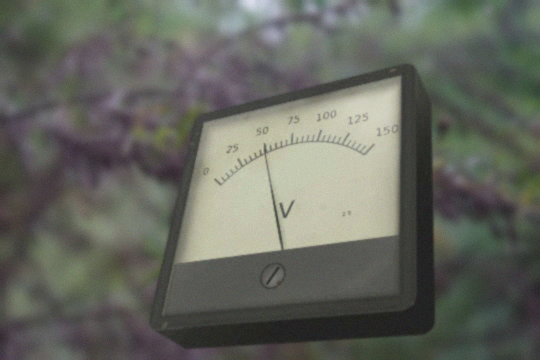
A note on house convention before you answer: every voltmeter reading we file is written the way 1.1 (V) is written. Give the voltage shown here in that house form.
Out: 50 (V)
